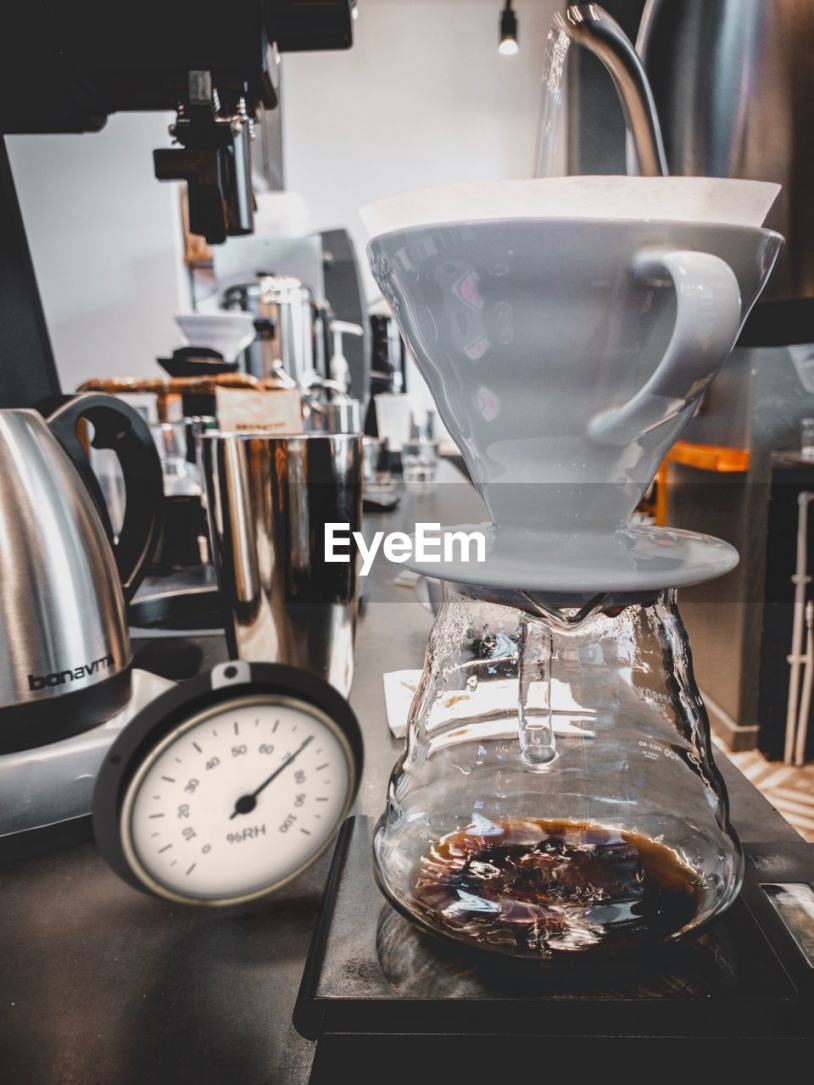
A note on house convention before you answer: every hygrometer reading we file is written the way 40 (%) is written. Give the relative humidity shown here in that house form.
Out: 70 (%)
